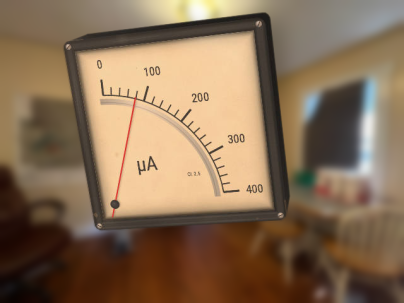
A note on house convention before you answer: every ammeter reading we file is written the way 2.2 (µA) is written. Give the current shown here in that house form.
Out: 80 (µA)
